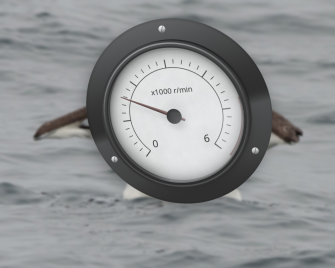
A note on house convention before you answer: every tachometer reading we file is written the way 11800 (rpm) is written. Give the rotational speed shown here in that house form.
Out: 1600 (rpm)
